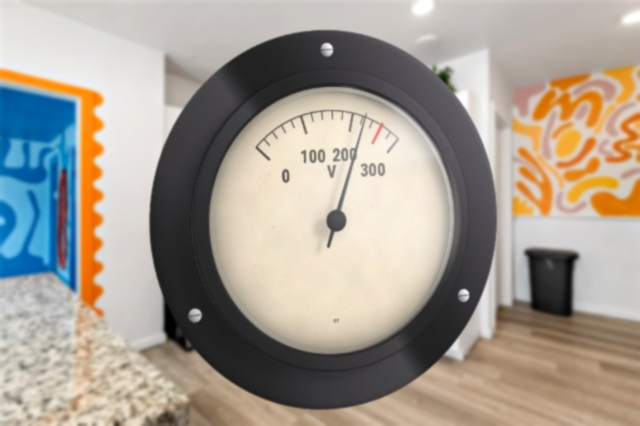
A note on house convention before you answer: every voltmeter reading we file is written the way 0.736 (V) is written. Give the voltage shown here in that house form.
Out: 220 (V)
